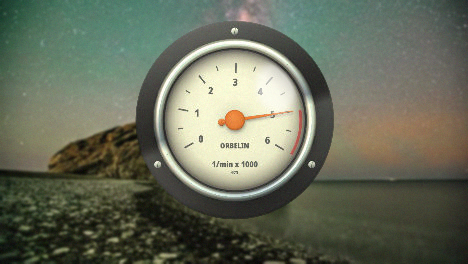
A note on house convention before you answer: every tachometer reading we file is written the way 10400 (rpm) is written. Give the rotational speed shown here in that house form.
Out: 5000 (rpm)
